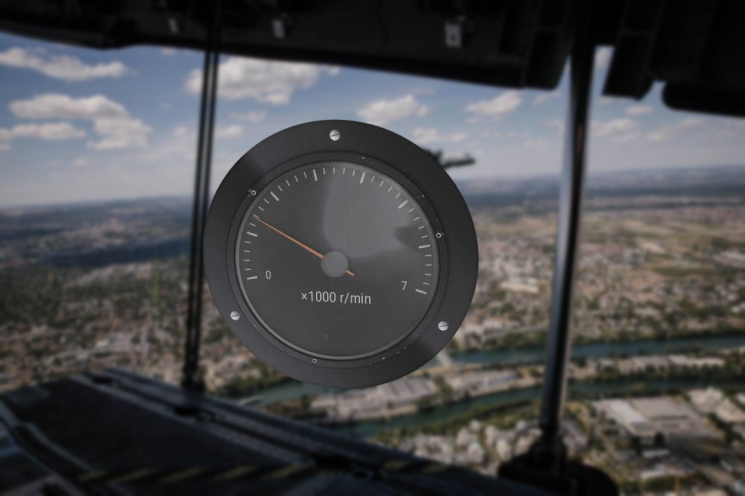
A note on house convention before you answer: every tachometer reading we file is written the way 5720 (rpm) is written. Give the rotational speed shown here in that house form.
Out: 1400 (rpm)
